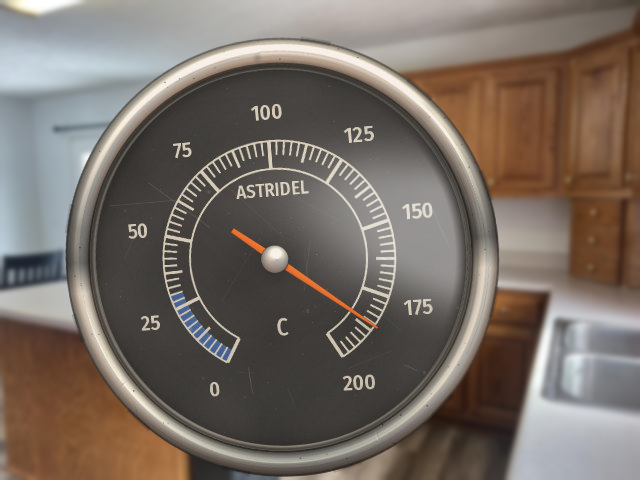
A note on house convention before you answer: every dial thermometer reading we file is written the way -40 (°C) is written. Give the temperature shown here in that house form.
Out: 185 (°C)
